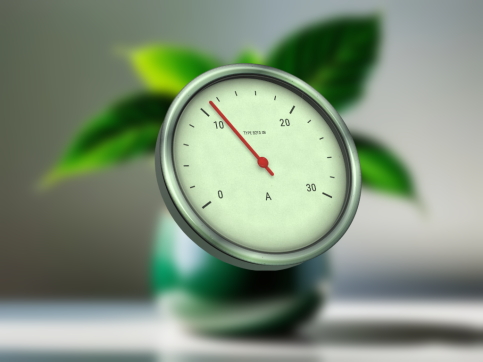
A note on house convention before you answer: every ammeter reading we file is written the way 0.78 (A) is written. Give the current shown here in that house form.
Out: 11 (A)
